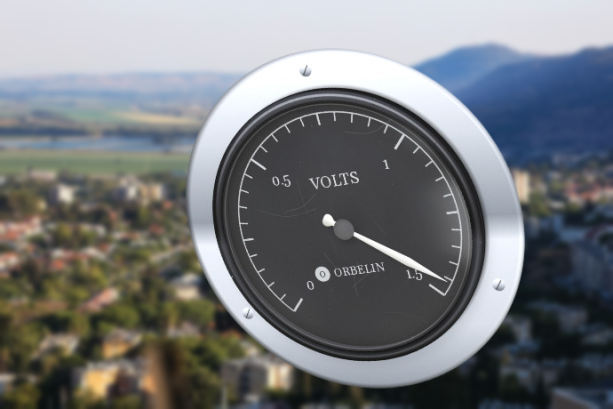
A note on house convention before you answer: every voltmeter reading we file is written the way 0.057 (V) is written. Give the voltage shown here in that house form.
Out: 1.45 (V)
